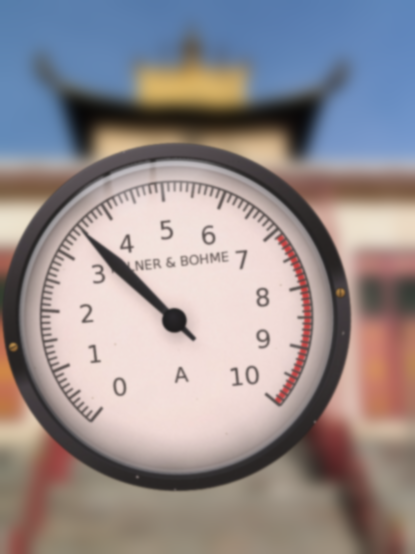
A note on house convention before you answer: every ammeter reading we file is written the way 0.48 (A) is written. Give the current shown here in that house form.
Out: 3.5 (A)
